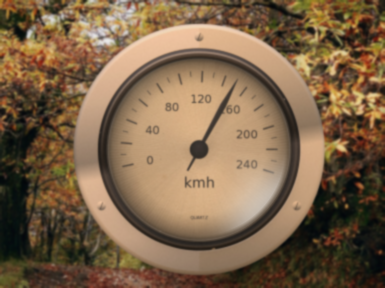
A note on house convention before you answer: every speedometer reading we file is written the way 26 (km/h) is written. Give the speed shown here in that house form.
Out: 150 (km/h)
